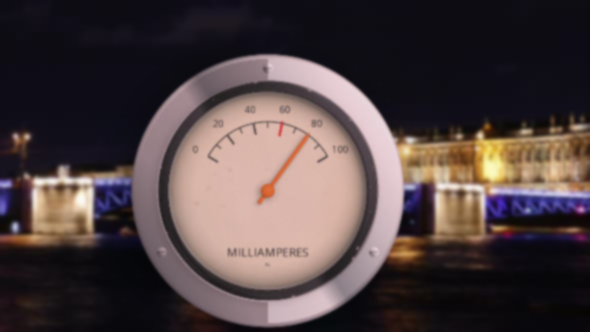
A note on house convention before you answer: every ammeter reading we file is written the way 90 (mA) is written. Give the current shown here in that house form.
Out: 80 (mA)
